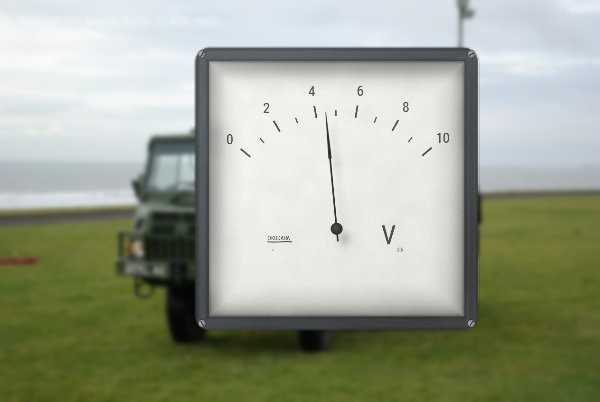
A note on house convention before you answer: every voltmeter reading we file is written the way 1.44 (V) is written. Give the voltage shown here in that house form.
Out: 4.5 (V)
